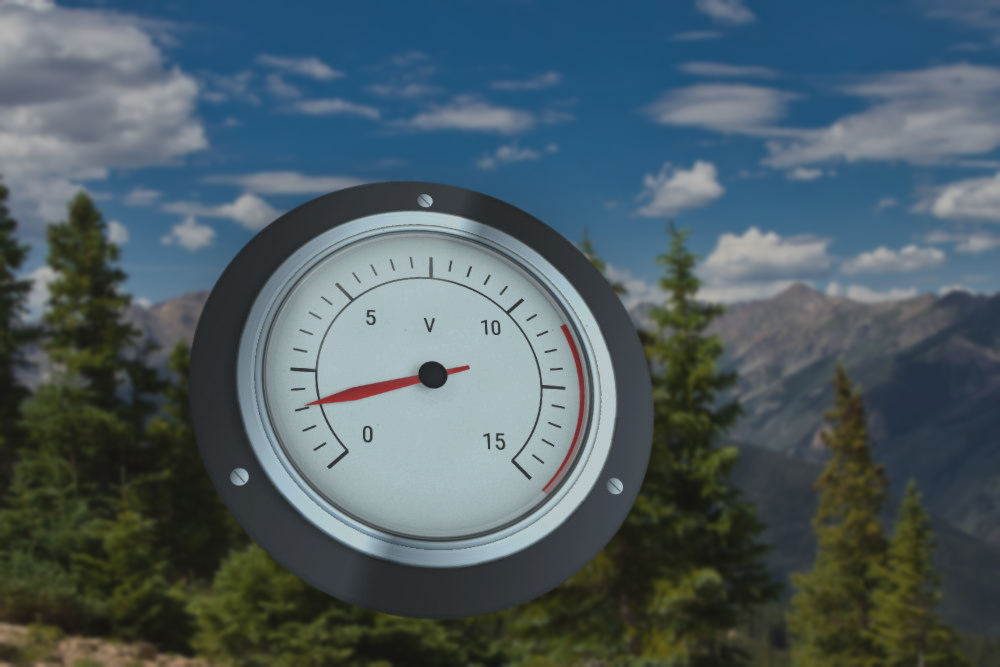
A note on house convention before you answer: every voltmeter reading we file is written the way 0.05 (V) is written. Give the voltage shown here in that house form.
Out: 1.5 (V)
